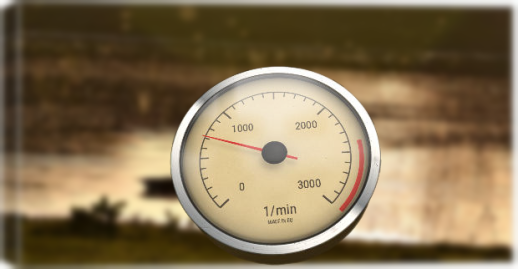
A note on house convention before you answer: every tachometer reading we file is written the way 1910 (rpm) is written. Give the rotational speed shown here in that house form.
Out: 700 (rpm)
